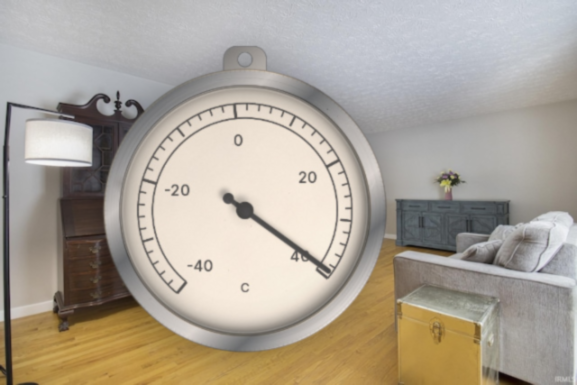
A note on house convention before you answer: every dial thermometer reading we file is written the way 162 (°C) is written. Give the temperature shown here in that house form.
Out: 39 (°C)
